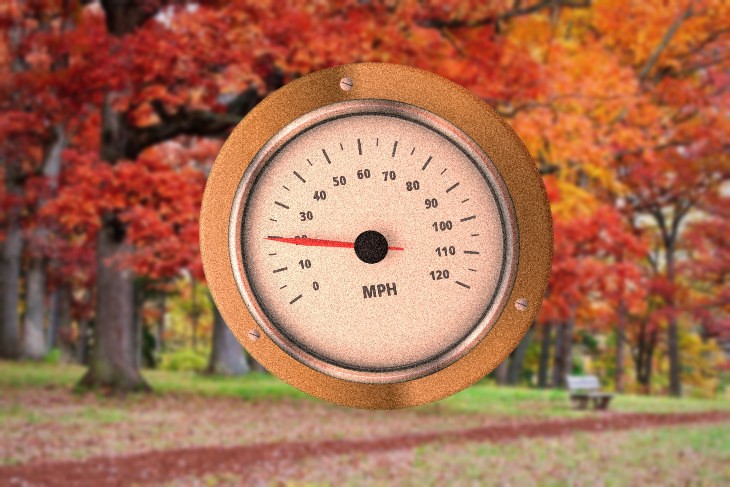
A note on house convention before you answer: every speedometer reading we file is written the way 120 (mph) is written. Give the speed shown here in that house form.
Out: 20 (mph)
